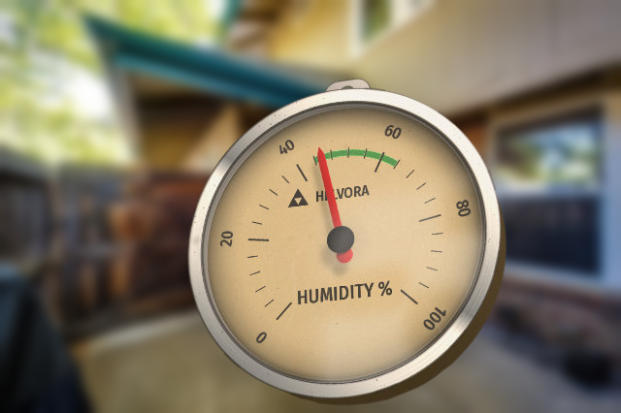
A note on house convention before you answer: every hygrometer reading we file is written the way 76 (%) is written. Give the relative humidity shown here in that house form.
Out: 46 (%)
